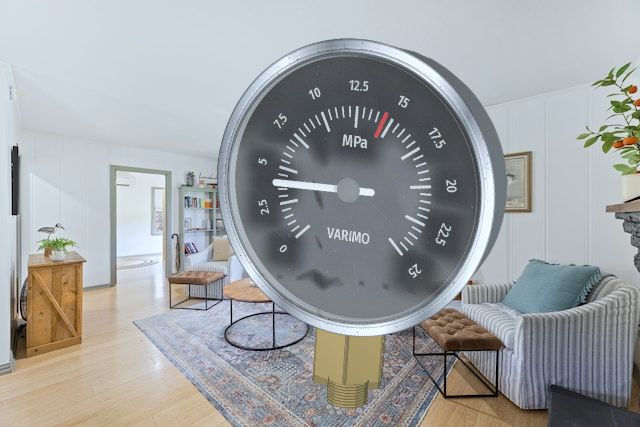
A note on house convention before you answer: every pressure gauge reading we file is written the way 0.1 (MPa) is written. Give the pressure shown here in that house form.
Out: 4 (MPa)
